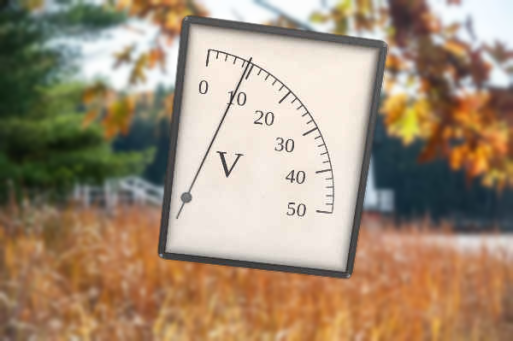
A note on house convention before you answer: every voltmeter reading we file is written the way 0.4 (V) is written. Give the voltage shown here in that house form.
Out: 9 (V)
